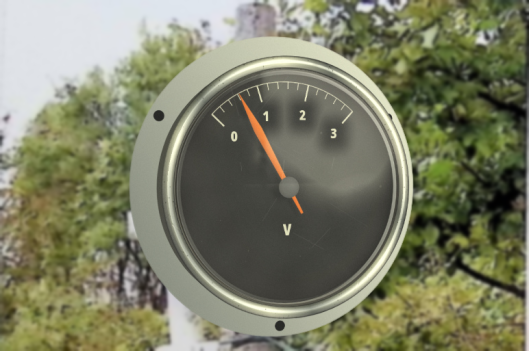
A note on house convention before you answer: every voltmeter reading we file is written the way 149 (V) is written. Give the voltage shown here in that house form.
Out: 0.6 (V)
